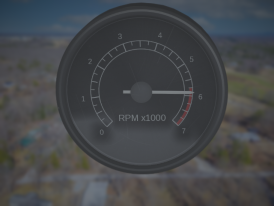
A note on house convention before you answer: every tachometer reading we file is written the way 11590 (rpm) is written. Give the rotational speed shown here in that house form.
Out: 5875 (rpm)
